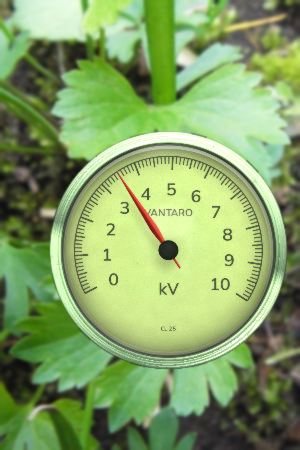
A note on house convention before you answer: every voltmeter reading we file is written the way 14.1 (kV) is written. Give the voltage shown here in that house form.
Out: 3.5 (kV)
